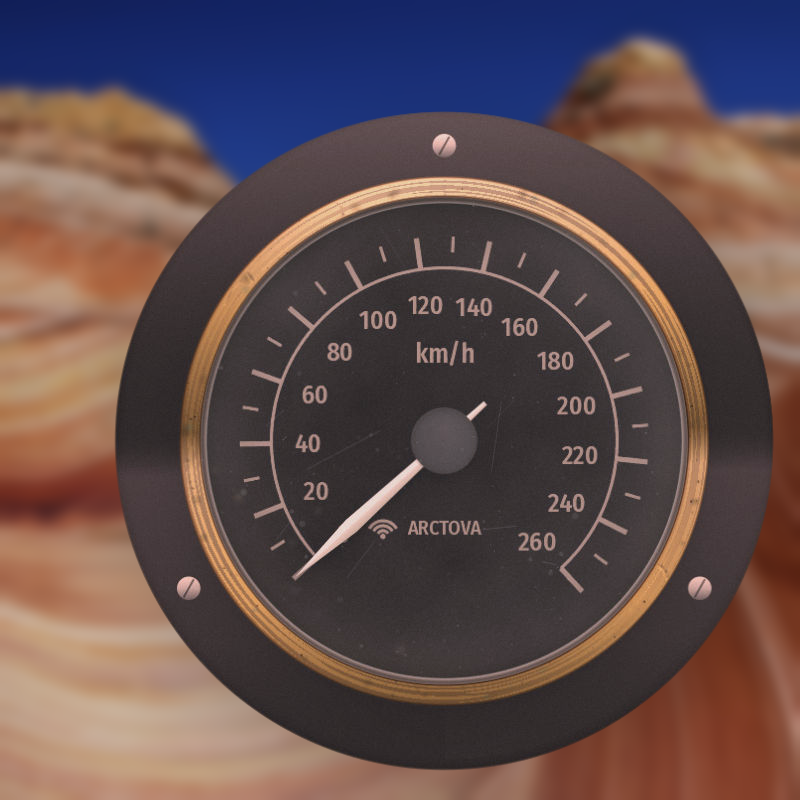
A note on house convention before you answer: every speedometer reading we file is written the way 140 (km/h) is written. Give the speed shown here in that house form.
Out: 0 (km/h)
